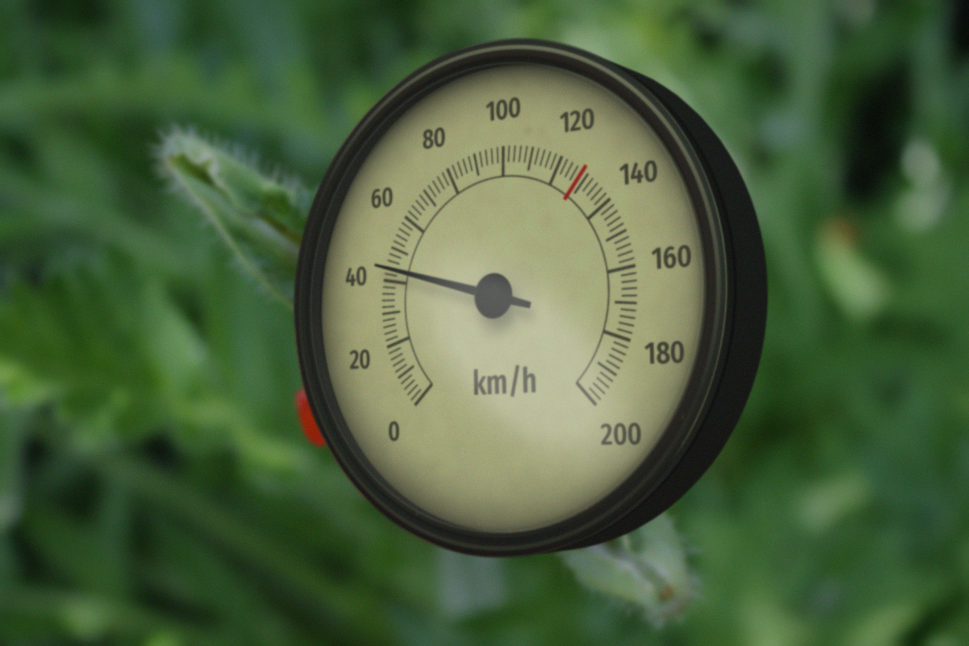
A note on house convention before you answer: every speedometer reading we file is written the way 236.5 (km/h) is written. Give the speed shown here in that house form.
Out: 44 (km/h)
